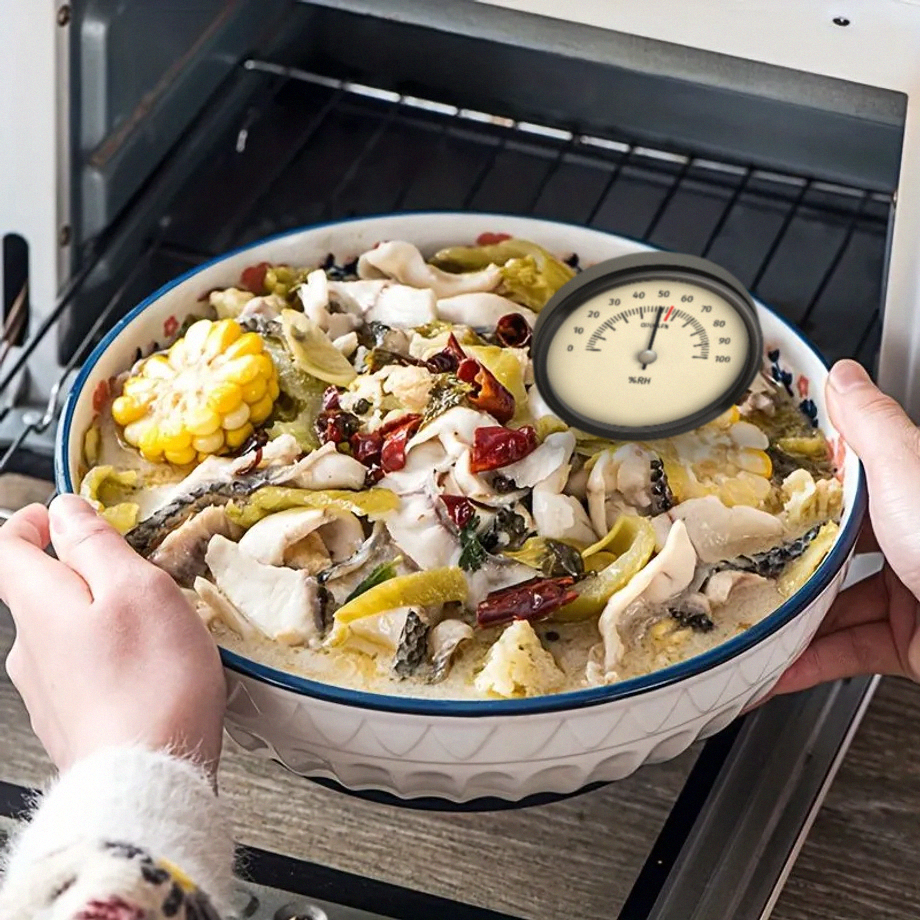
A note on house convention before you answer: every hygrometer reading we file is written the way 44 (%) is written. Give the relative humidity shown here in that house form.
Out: 50 (%)
